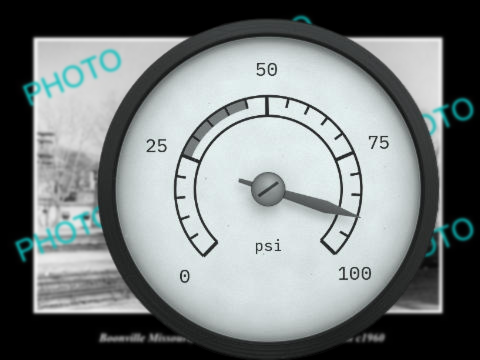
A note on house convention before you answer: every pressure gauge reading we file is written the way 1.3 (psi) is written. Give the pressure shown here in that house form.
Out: 90 (psi)
